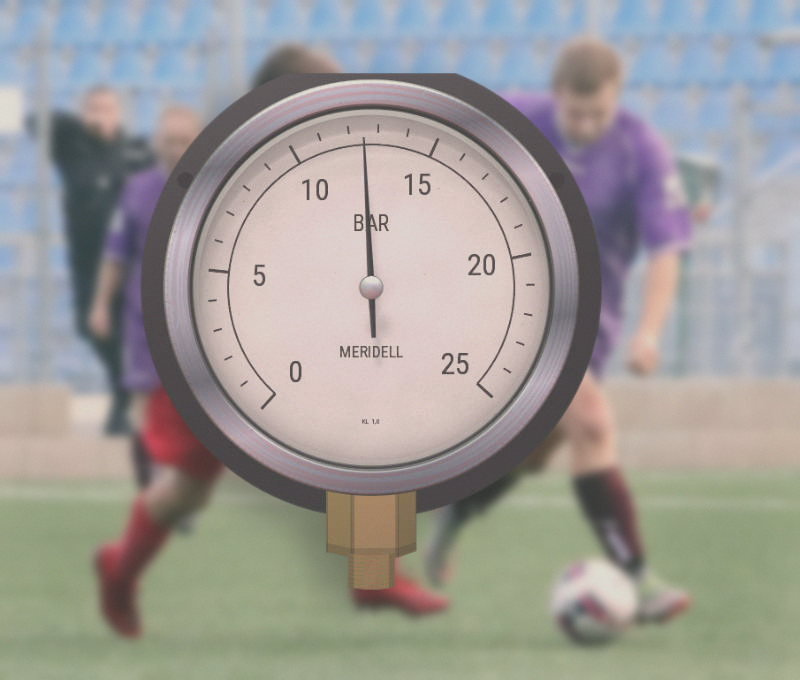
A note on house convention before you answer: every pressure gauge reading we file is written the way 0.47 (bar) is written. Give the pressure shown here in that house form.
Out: 12.5 (bar)
